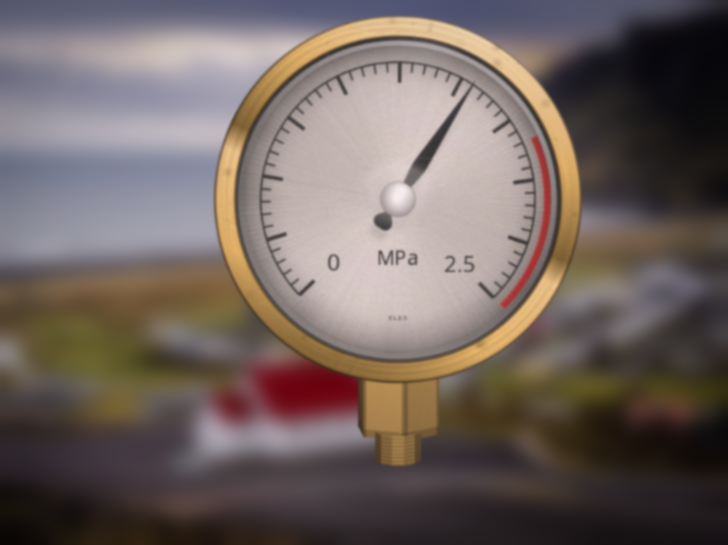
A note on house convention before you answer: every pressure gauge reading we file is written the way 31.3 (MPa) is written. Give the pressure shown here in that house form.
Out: 1.55 (MPa)
